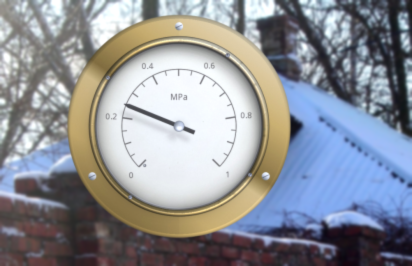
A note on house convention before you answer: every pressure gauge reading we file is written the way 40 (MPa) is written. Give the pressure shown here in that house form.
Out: 0.25 (MPa)
